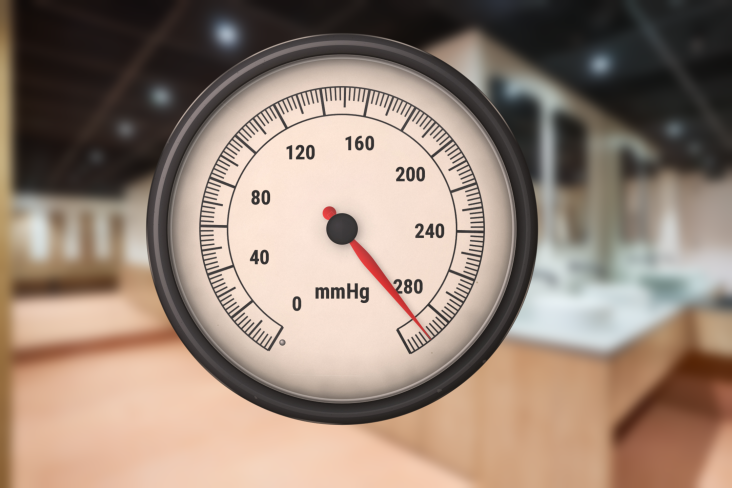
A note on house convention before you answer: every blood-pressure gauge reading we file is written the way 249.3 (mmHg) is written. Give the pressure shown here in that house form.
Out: 290 (mmHg)
